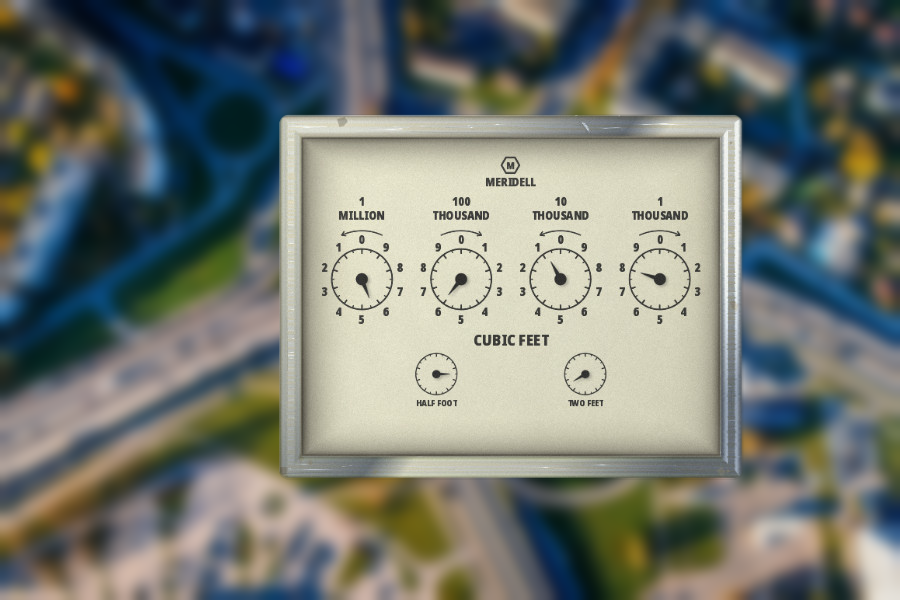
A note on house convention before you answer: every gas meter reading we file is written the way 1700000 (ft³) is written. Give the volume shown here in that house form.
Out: 560800 (ft³)
